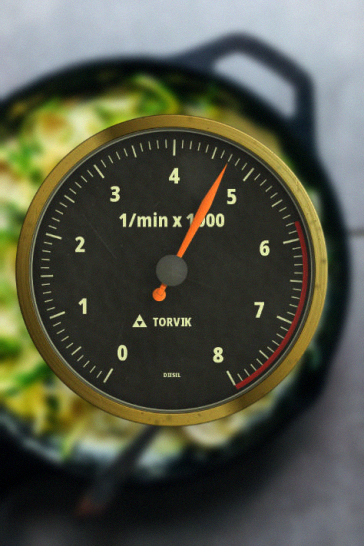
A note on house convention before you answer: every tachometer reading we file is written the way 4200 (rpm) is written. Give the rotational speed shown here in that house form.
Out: 4700 (rpm)
